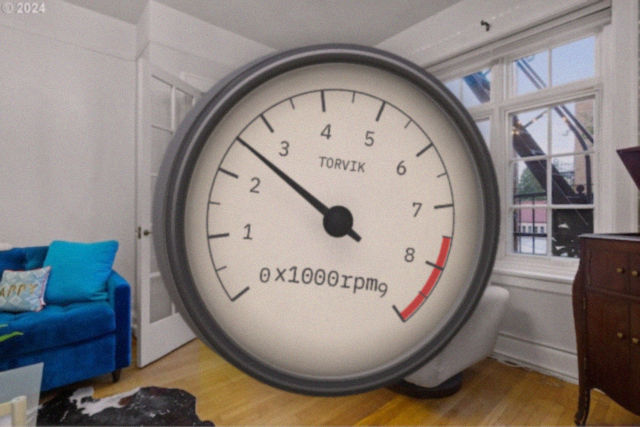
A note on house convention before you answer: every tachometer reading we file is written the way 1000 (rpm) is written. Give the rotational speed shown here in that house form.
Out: 2500 (rpm)
